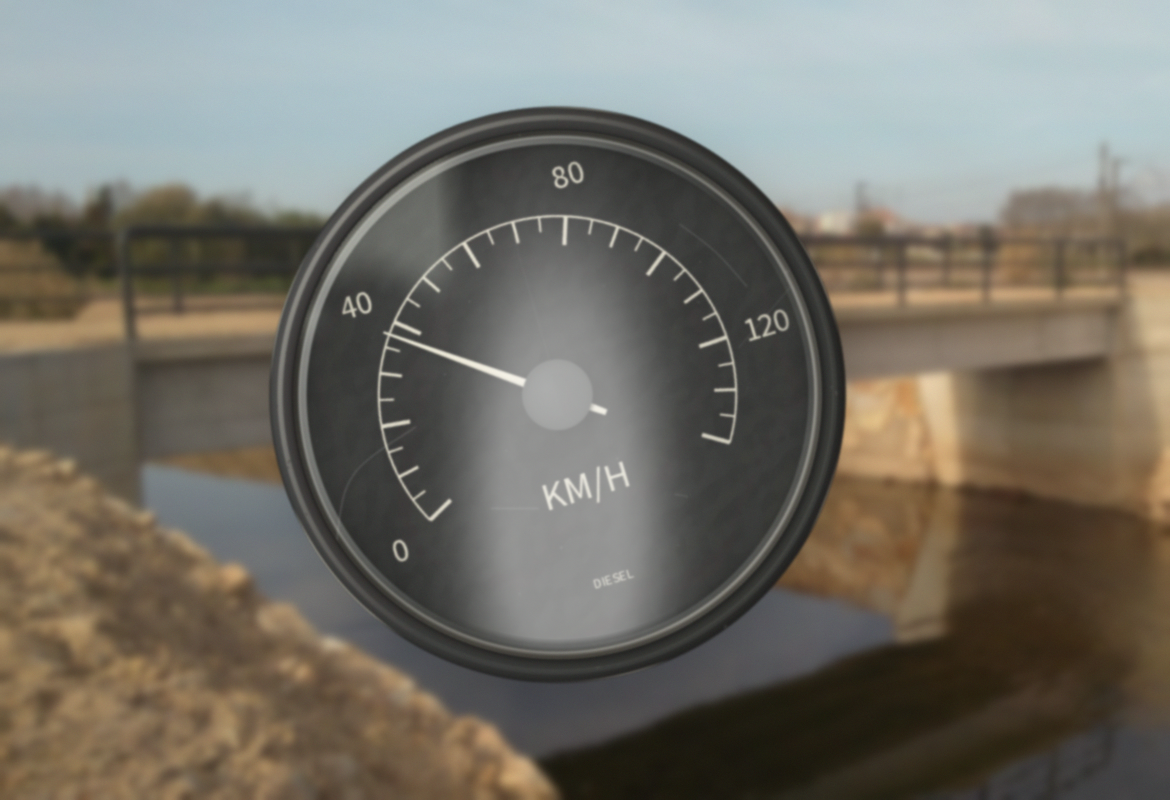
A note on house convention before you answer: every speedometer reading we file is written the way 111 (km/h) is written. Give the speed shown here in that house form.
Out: 37.5 (km/h)
